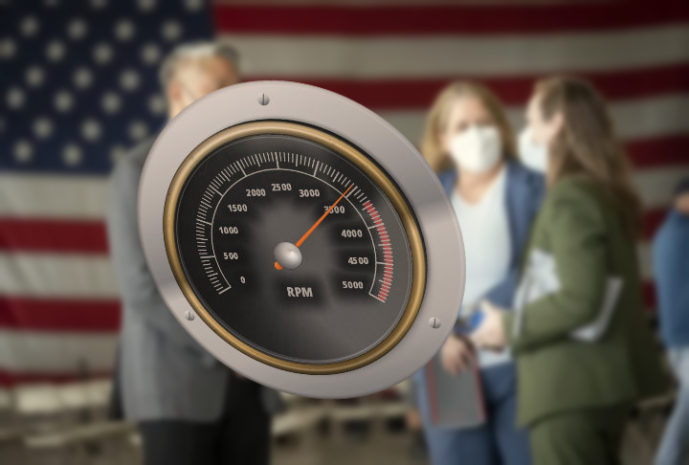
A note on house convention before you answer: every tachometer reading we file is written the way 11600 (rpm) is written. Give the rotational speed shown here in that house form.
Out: 3450 (rpm)
